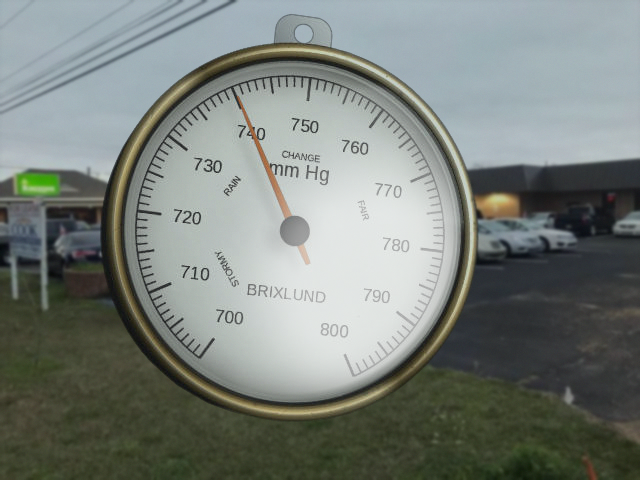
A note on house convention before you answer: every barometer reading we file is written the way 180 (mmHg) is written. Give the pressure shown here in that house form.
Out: 740 (mmHg)
